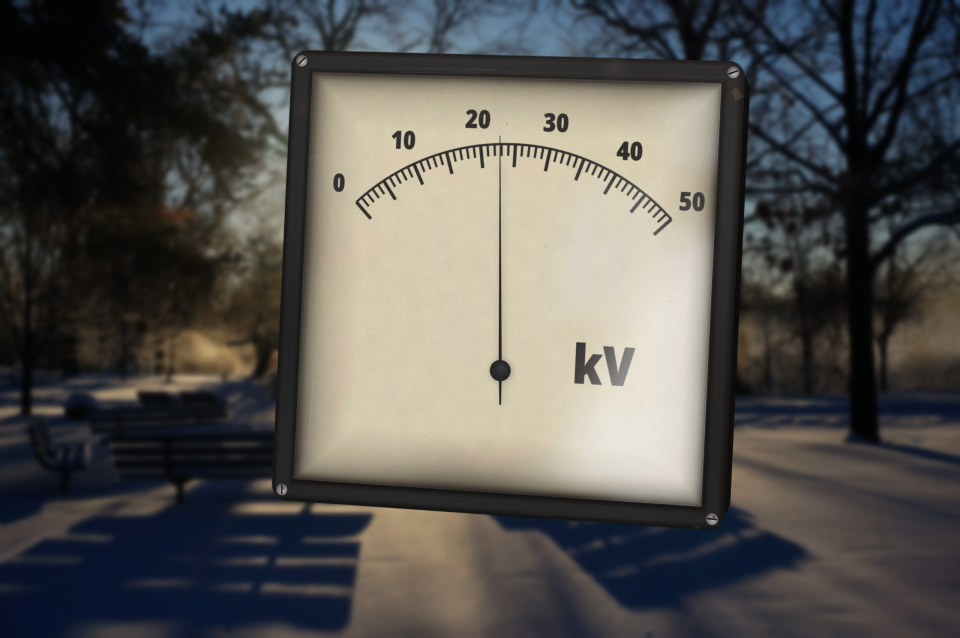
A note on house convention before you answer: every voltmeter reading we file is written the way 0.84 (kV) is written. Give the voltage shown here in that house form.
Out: 23 (kV)
